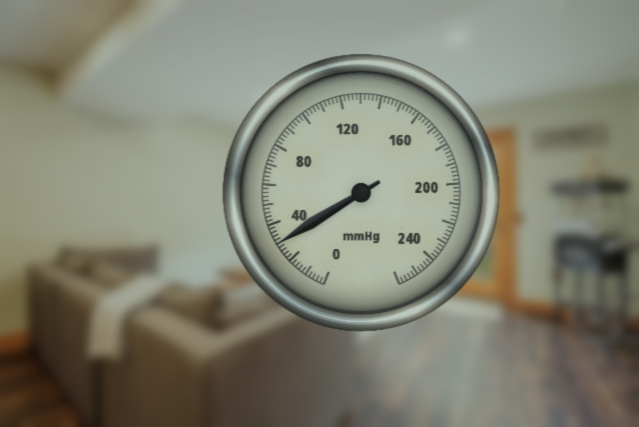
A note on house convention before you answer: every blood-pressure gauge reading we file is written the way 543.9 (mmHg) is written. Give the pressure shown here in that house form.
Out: 30 (mmHg)
